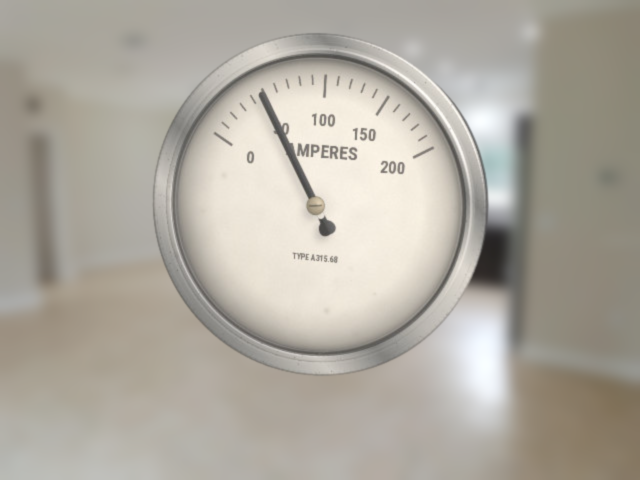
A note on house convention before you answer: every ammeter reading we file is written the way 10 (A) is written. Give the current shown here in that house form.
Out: 50 (A)
